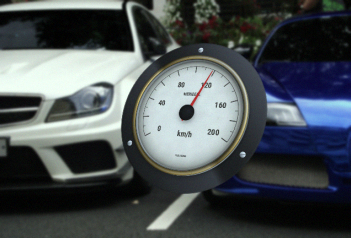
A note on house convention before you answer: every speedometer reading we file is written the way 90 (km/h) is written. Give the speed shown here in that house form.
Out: 120 (km/h)
